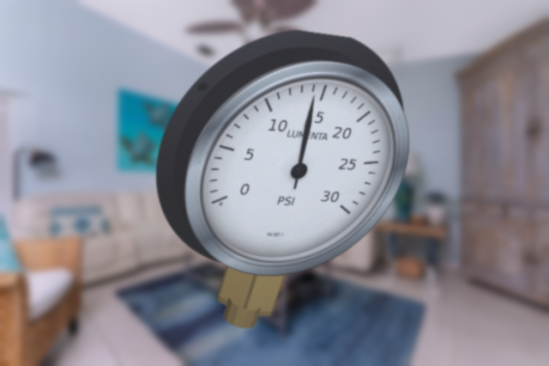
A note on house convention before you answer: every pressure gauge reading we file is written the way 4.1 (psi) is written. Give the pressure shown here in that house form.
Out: 14 (psi)
